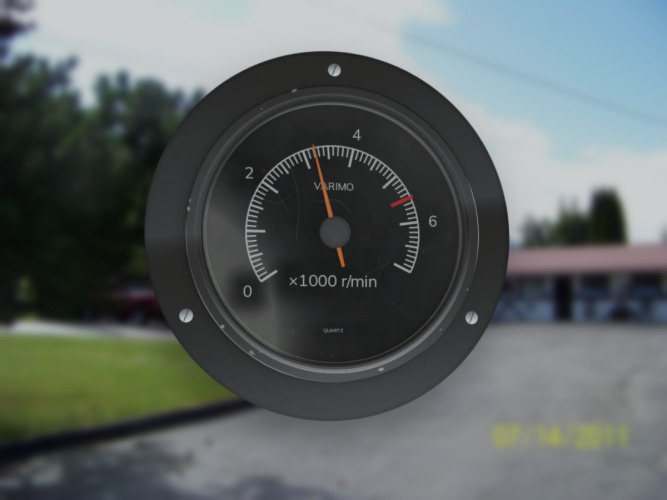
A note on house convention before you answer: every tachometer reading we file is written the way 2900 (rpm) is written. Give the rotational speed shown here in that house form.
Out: 3200 (rpm)
